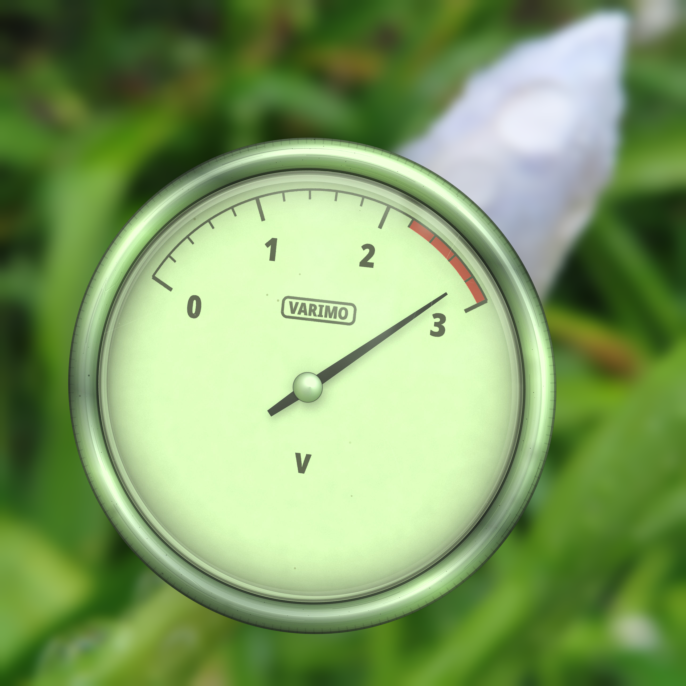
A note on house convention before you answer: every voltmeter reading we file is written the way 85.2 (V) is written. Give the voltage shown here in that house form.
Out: 2.8 (V)
